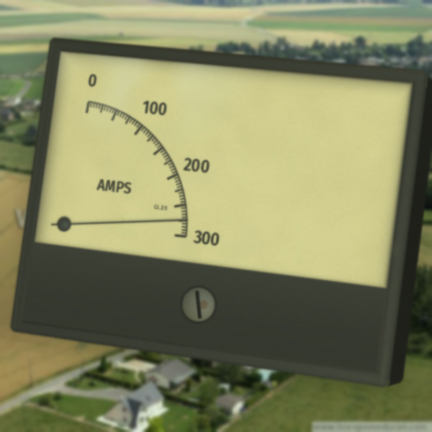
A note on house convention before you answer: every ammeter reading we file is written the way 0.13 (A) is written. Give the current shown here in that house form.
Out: 275 (A)
